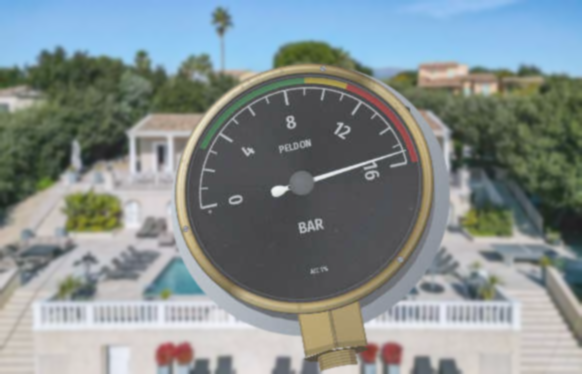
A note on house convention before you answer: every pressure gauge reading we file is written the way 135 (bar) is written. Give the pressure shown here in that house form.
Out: 15.5 (bar)
